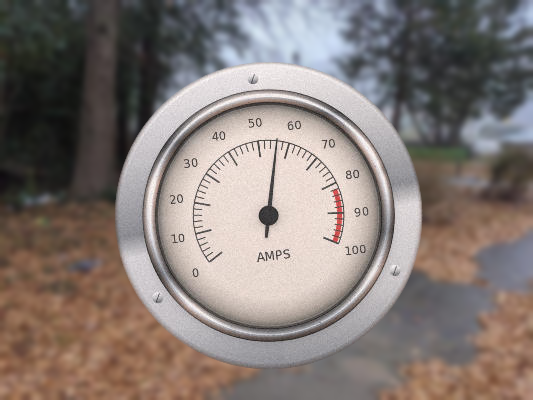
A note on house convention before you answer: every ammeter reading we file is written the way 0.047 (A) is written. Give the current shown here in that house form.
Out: 56 (A)
